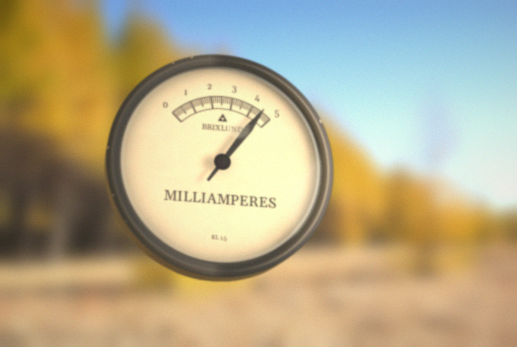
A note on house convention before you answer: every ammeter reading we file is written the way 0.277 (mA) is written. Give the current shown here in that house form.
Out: 4.5 (mA)
